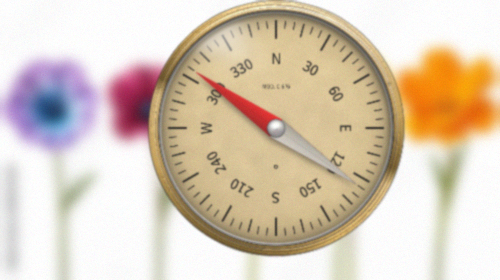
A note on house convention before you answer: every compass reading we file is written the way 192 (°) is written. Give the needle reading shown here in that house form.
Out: 305 (°)
